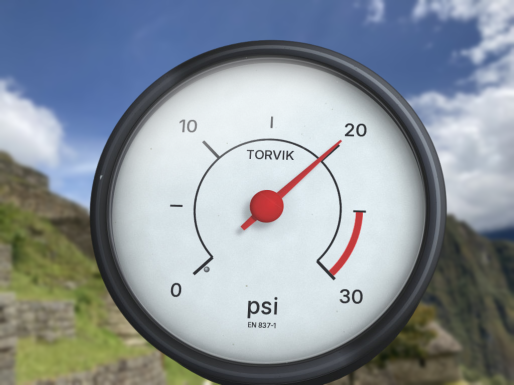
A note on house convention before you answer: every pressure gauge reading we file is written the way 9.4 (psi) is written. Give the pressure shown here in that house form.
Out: 20 (psi)
